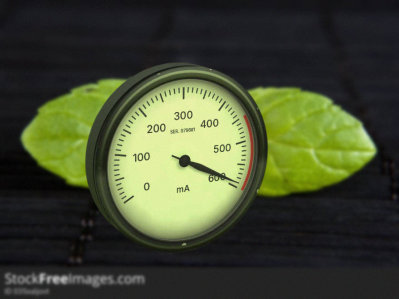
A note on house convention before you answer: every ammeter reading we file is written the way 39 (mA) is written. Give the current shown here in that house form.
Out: 590 (mA)
